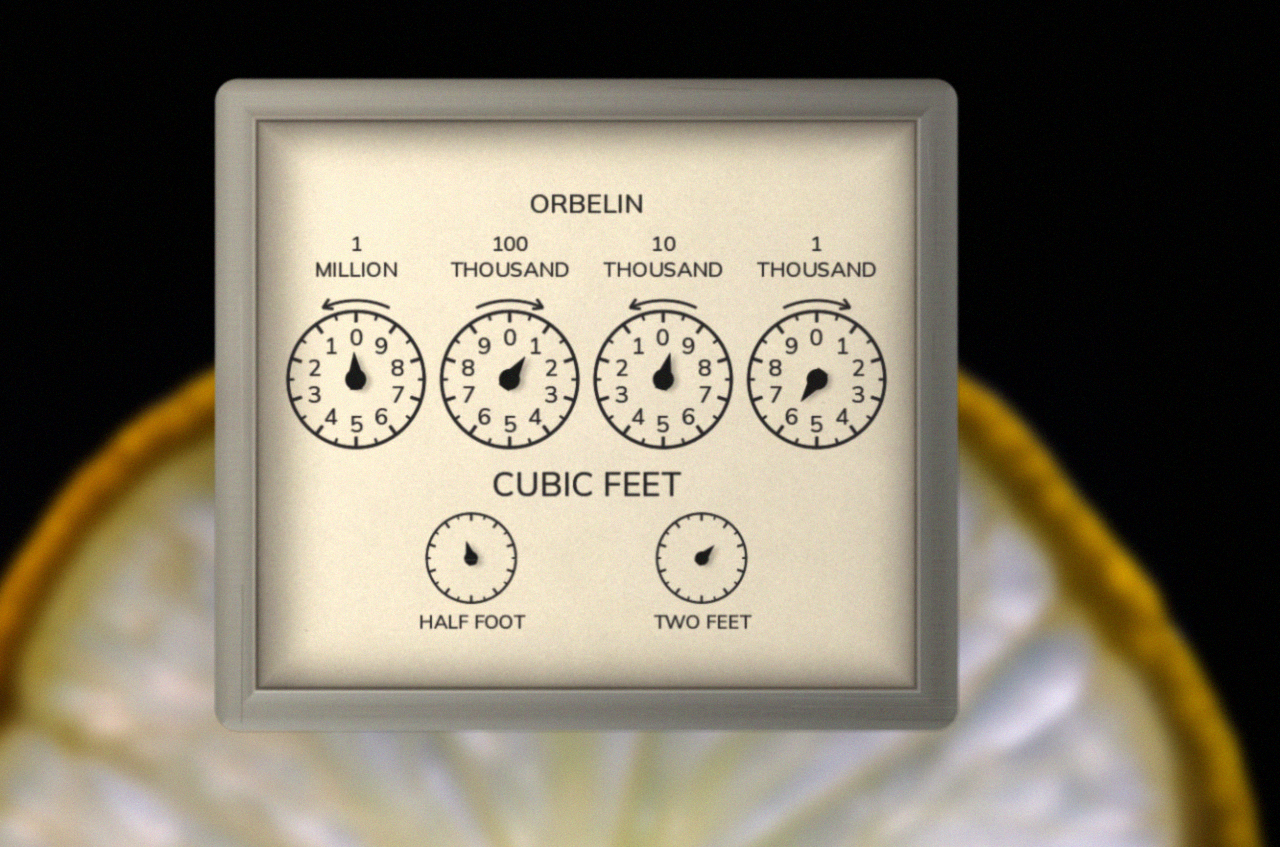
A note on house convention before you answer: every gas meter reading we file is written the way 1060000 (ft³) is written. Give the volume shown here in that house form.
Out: 9600 (ft³)
